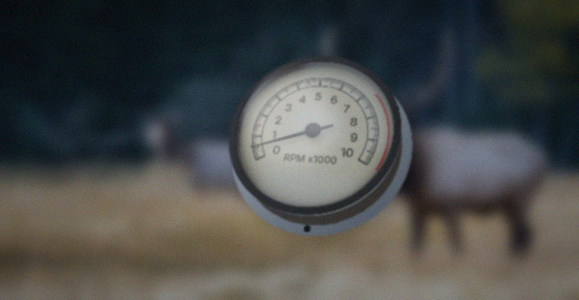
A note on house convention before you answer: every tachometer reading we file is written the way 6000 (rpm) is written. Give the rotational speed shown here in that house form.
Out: 500 (rpm)
